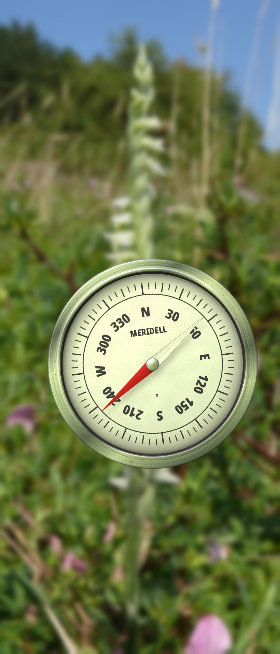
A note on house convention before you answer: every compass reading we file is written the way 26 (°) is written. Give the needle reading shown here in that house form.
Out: 235 (°)
